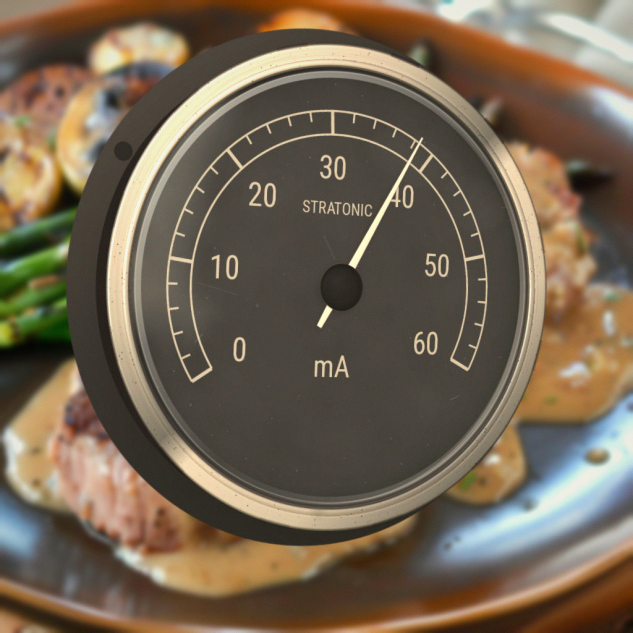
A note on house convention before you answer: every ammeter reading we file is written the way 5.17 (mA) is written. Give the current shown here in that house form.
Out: 38 (mA)
